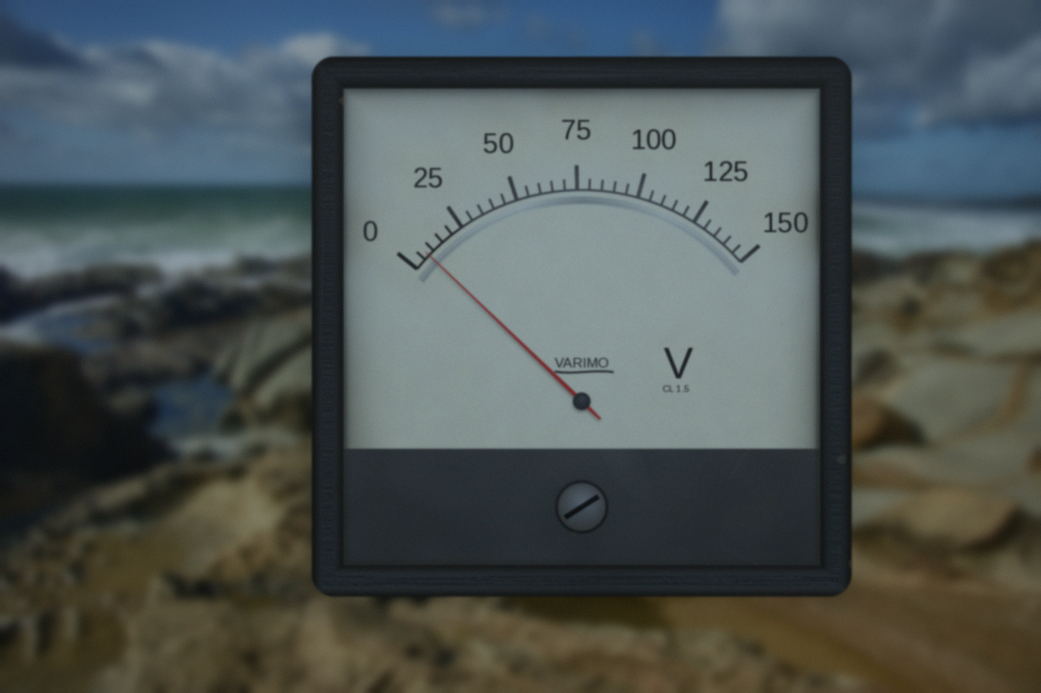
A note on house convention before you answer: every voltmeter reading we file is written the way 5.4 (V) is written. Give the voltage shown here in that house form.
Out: 7.5 (V)
